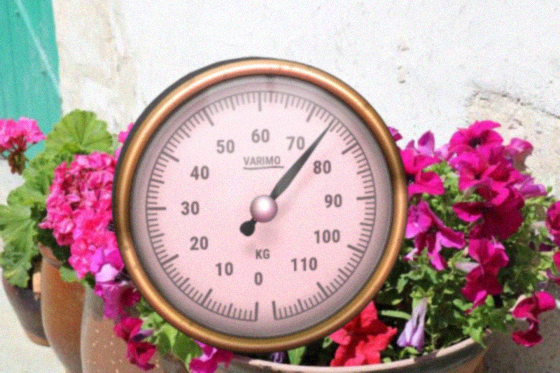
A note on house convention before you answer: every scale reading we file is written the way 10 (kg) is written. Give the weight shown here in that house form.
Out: 74 (kg)
